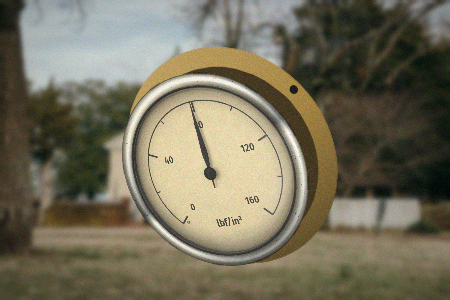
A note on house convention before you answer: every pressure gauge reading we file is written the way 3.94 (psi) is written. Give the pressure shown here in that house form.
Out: 80 (psi)
